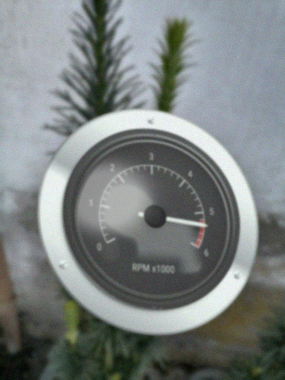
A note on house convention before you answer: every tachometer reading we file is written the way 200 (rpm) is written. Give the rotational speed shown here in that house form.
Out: 5400 (rpm)
